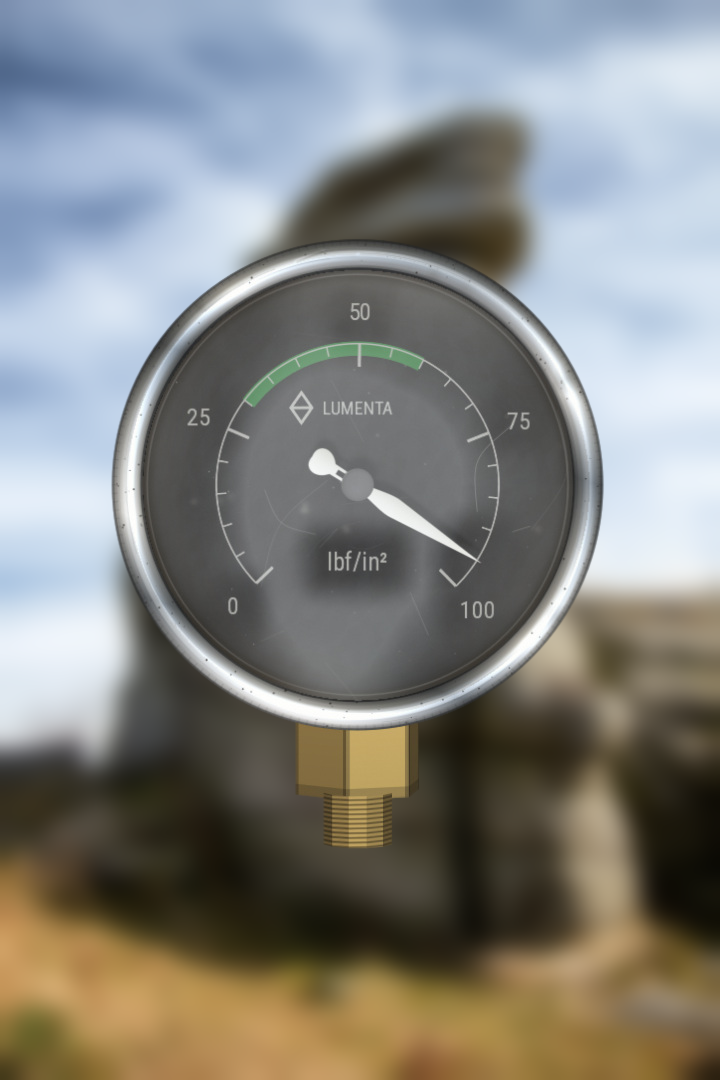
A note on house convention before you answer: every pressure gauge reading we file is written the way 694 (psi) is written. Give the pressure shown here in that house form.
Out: 95 (psi)
